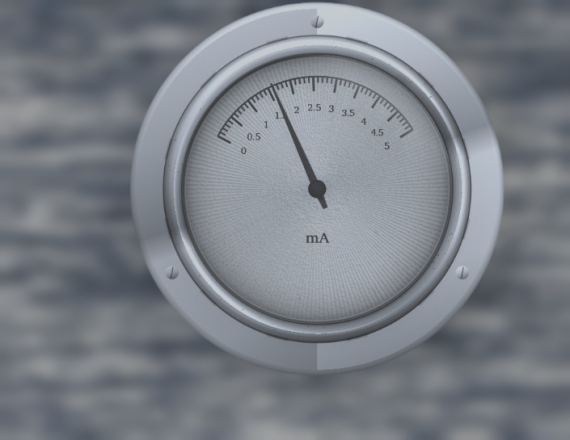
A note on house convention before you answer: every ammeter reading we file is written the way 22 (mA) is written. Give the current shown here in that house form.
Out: 1.6 (mA)
